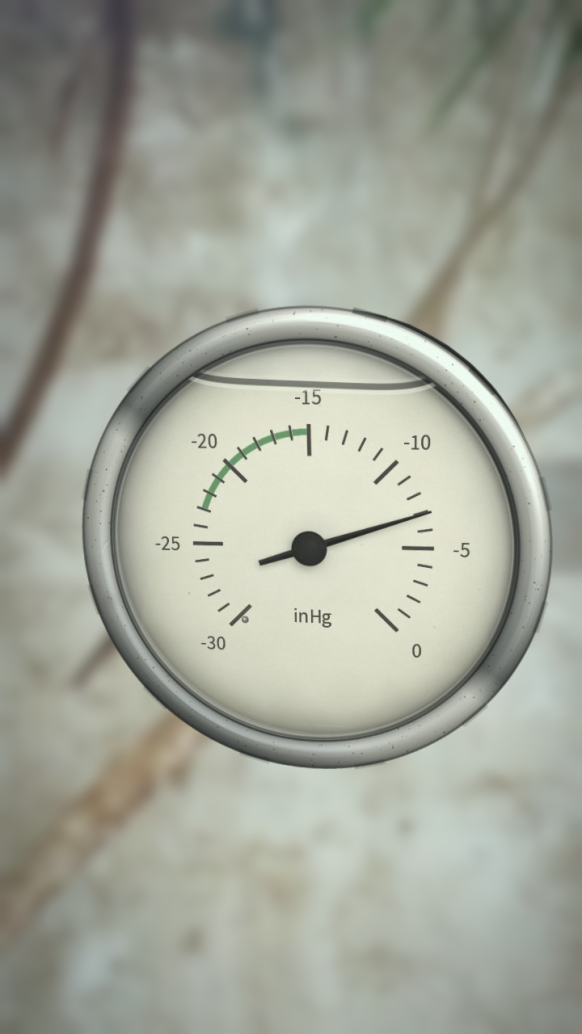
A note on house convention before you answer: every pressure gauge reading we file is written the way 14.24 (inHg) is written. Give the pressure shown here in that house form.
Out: -7 (inHg)
